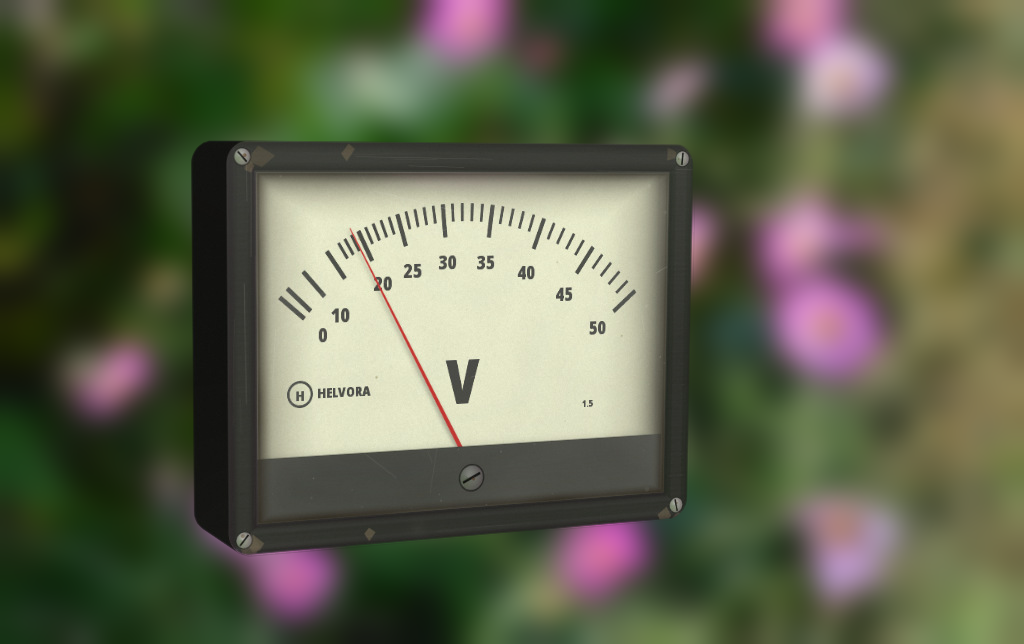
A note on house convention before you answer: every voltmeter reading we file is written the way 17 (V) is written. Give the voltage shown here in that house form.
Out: 19 (V)
